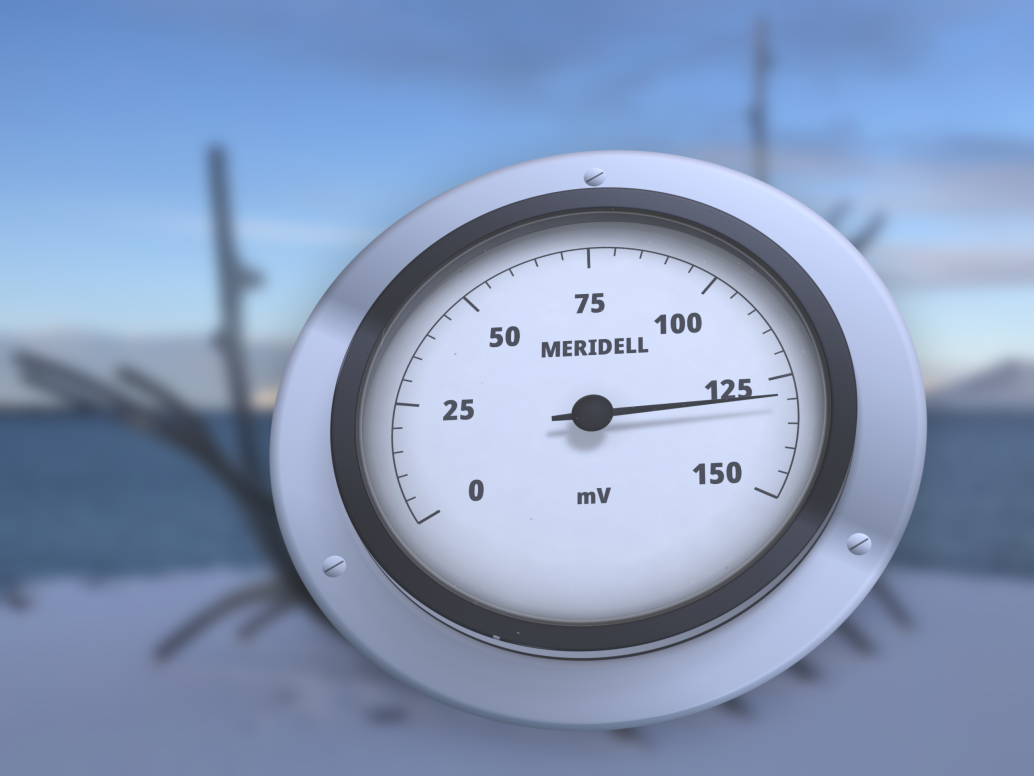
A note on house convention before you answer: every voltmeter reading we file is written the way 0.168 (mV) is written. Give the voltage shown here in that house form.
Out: 130 (mV)
